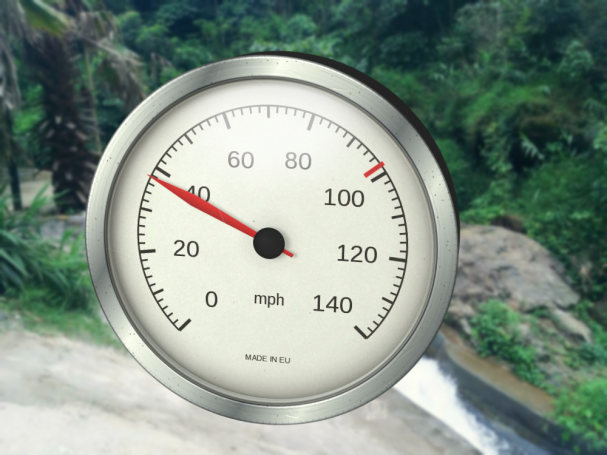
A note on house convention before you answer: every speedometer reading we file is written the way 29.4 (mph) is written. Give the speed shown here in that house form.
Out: 38 (mph)
